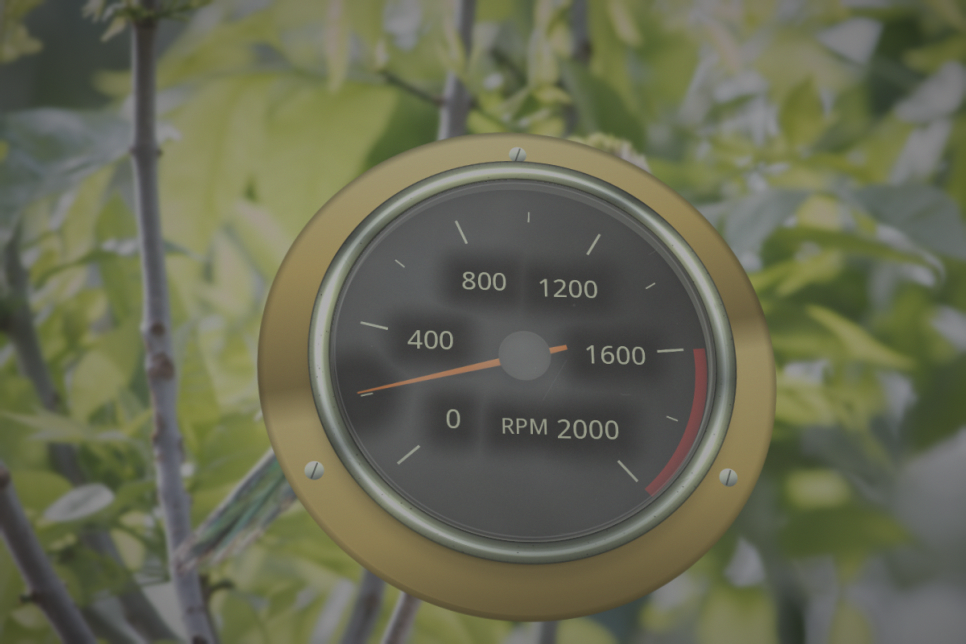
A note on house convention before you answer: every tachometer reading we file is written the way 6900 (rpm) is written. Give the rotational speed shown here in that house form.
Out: 200 (rpm)
